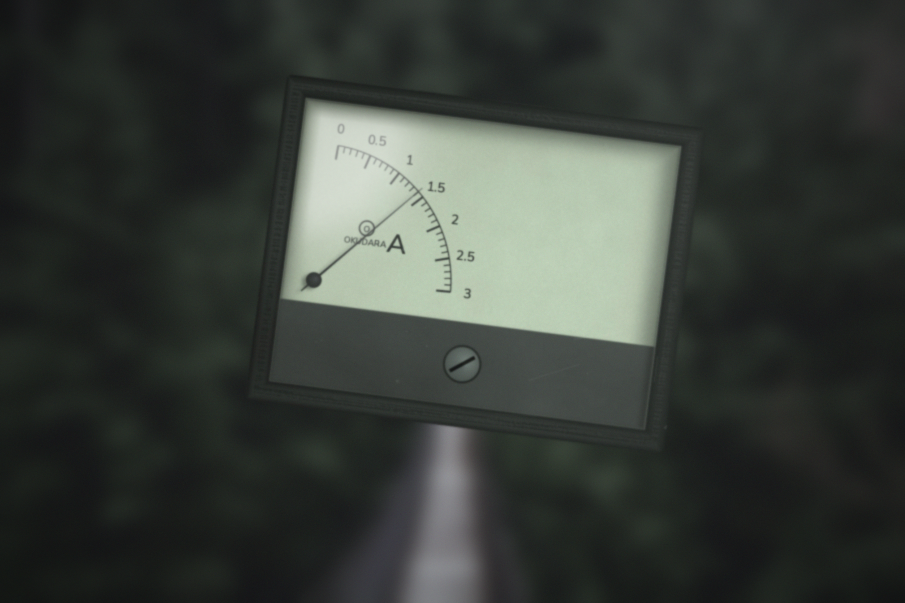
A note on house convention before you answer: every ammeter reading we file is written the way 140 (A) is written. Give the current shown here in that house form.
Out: 1.4 (A)
